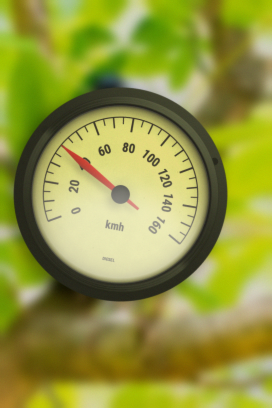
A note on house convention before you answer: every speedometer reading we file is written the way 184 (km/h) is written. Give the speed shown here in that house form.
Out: 40 (km/h)
